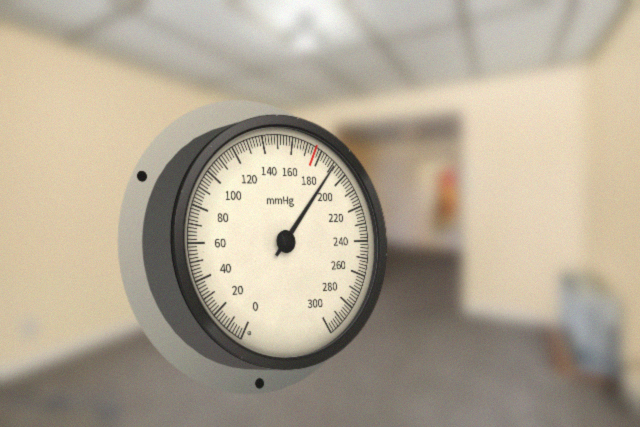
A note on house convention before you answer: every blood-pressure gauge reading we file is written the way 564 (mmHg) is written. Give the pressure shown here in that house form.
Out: 190 (mmHg)
